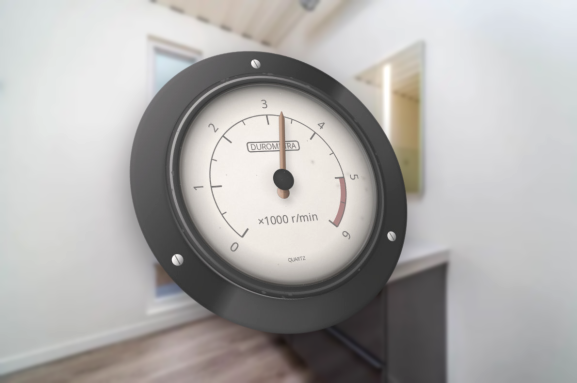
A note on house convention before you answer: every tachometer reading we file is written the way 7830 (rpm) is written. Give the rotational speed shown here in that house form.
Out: 3250 (rpm)
